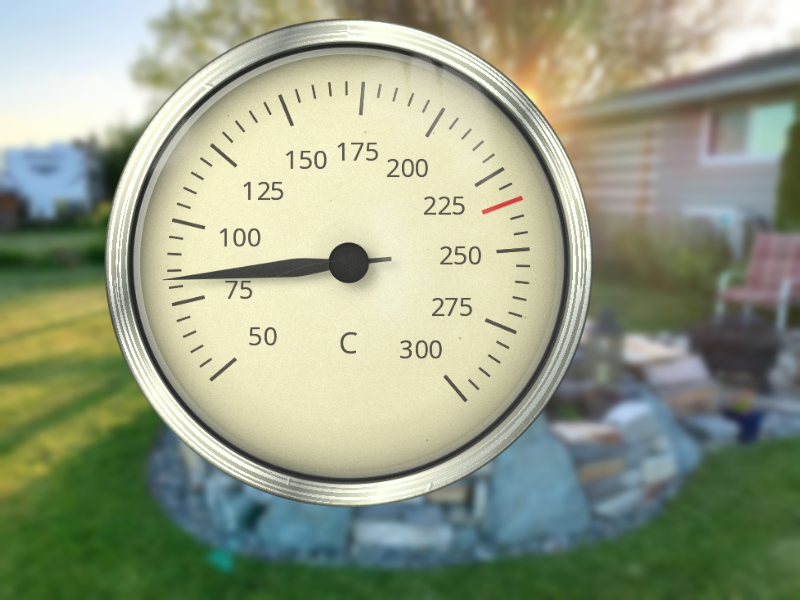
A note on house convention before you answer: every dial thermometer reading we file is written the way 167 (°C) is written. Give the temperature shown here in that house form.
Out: 82.5 (°C)
